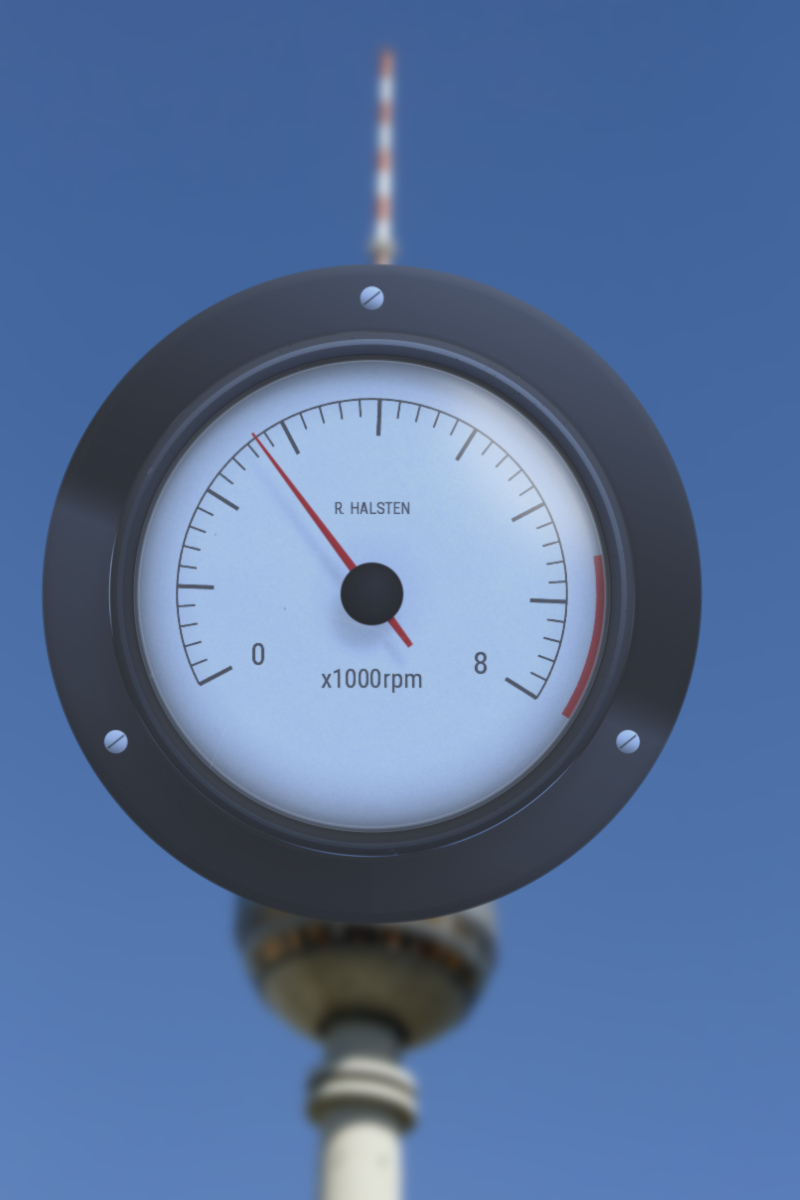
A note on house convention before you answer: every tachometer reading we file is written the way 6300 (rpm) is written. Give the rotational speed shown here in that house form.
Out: 2700 (rpm)
